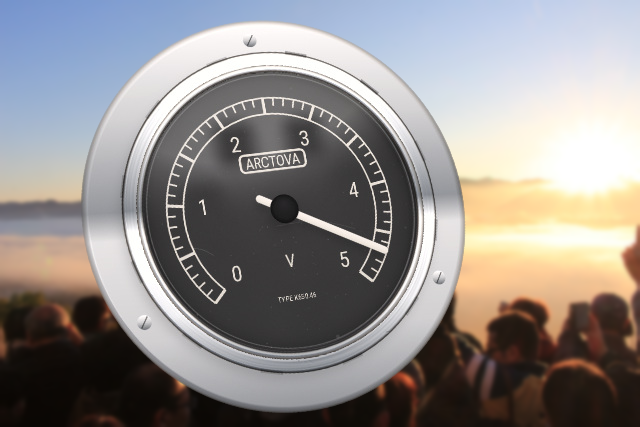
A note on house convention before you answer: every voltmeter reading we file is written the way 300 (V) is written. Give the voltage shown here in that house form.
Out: 4.7 (V)
